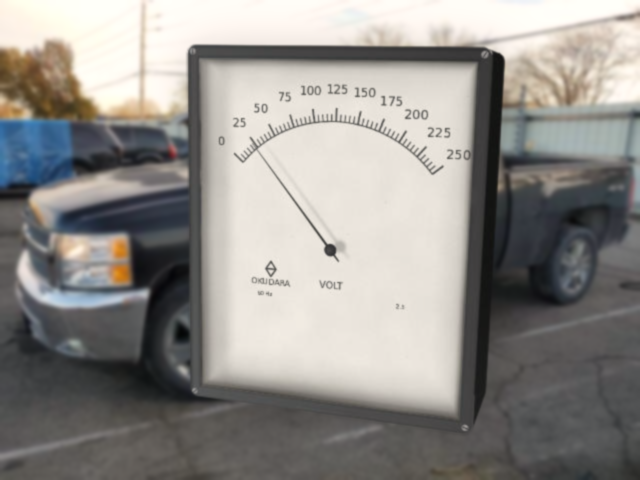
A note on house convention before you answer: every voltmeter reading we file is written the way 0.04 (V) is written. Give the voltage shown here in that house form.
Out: 25 (V)
